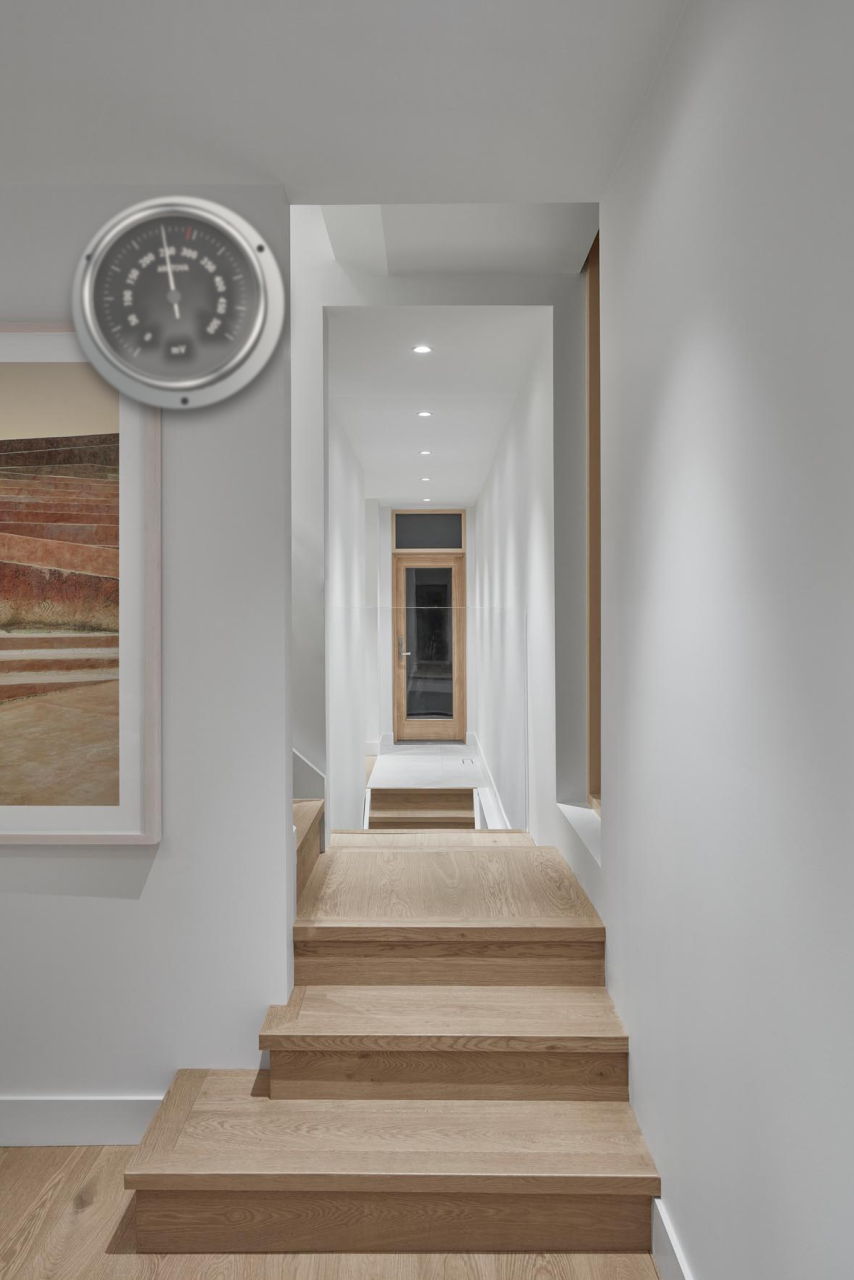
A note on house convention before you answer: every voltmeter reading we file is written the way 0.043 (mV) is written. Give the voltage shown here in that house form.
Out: 250 (mV)
